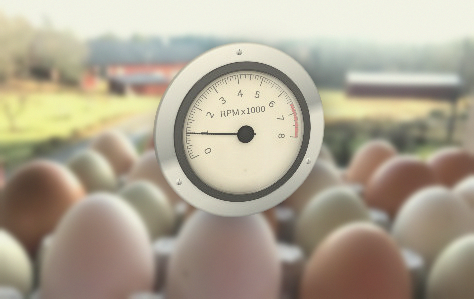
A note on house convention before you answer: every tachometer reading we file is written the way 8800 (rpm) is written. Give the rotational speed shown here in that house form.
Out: 1000 (rpm)
